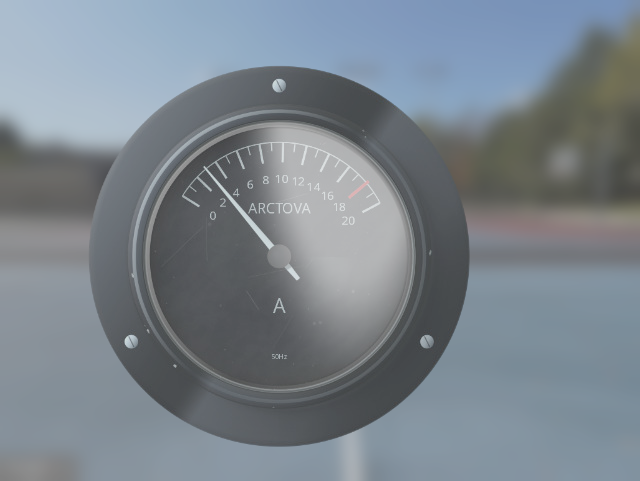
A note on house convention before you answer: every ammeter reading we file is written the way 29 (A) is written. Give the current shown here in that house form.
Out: 3 (A)
